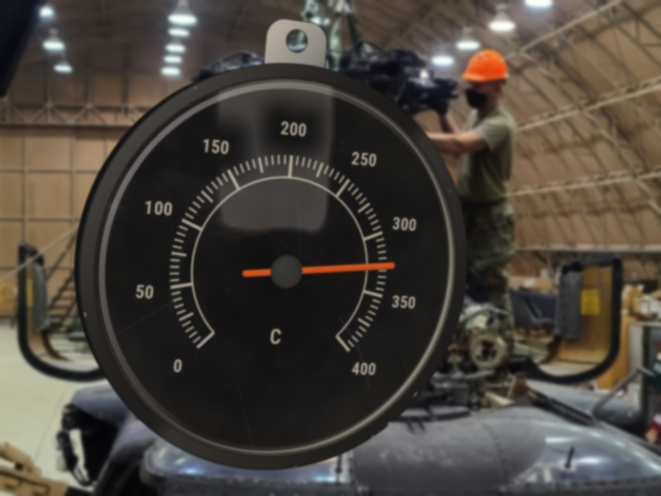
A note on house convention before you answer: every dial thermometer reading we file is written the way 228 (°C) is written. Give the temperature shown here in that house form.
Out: 325 (°C)
